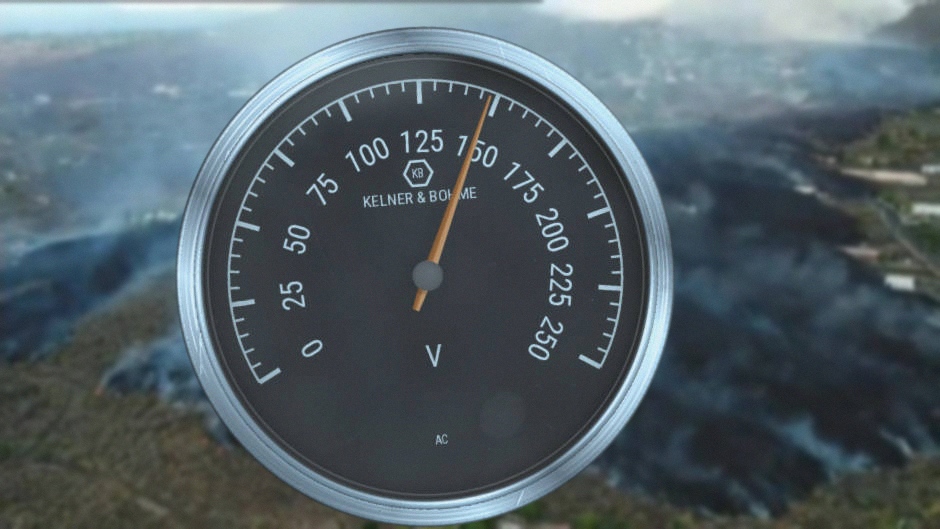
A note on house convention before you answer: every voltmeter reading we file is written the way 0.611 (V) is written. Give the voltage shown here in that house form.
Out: 147.5 (V)
